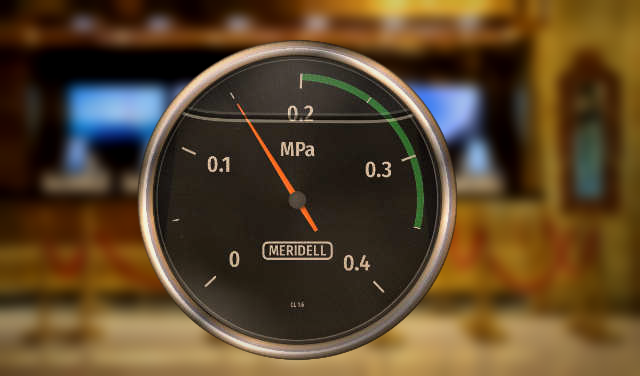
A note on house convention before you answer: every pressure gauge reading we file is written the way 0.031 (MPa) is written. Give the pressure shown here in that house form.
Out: 0.15 (MPa)
